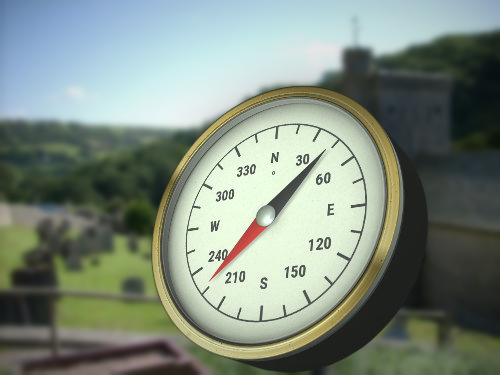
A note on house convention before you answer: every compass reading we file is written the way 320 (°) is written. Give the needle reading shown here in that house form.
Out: 225 (°)
